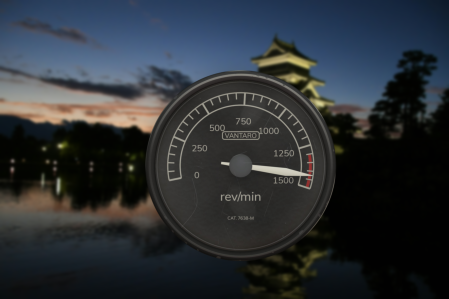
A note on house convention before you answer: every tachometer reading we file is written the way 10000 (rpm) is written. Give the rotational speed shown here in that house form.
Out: 1425 (rpm)
